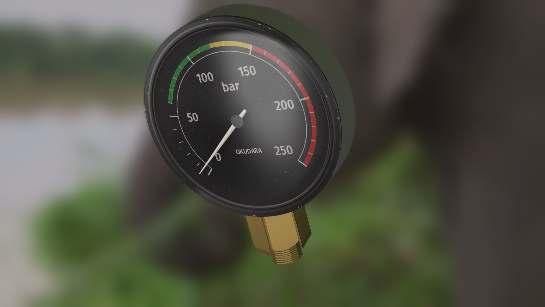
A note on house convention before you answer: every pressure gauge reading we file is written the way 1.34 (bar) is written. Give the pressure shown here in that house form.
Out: 5 (bar)
